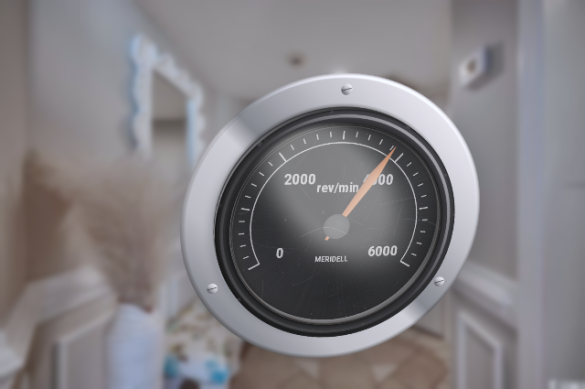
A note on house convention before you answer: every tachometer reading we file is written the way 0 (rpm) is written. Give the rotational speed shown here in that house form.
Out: 3800 (rpm)
